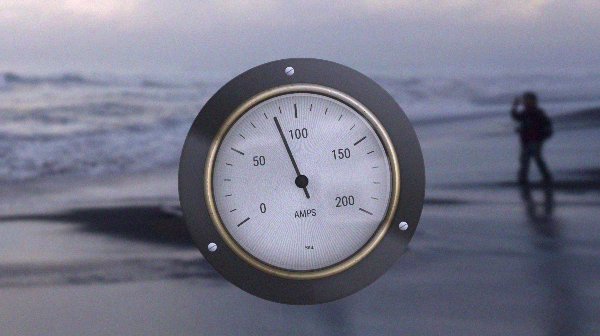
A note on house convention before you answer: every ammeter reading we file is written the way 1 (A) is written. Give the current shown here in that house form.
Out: 85 (A)
